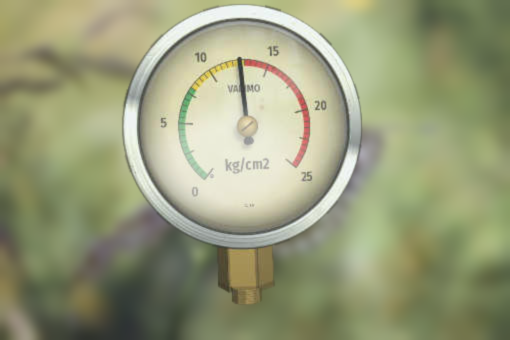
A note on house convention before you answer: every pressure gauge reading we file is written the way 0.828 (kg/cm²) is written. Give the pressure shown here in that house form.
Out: 12.5 (kg/cm²)
